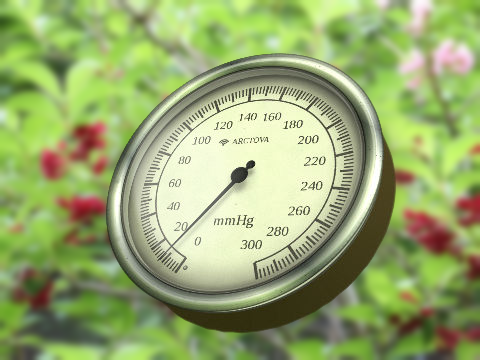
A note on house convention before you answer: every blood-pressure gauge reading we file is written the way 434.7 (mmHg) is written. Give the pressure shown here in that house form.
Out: 10 (mmHg)
